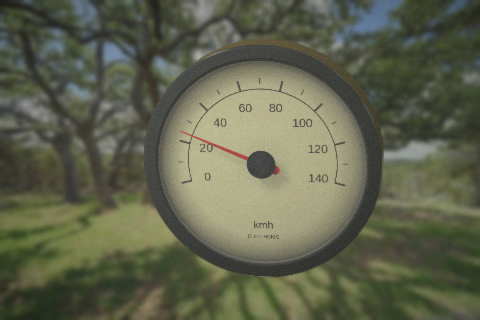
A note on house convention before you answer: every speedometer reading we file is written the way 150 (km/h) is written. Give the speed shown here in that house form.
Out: 25 (km/h)
